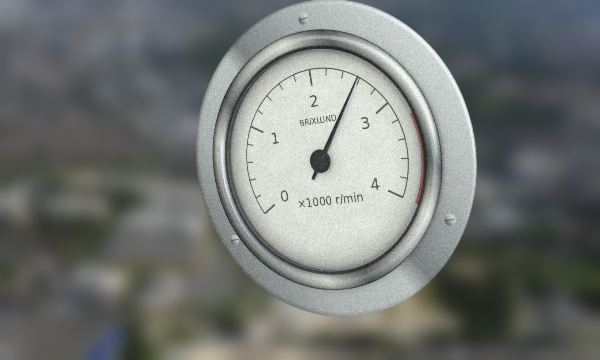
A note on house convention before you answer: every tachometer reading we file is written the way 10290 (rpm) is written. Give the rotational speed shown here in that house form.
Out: 2600 (rpm)
